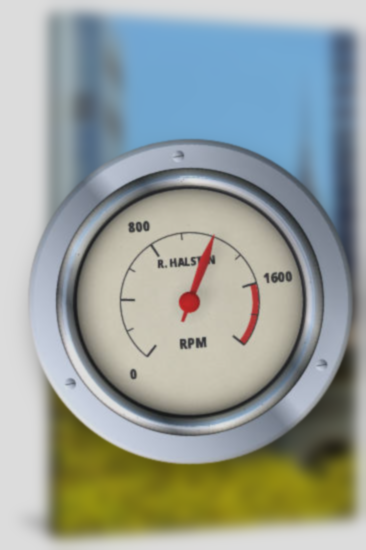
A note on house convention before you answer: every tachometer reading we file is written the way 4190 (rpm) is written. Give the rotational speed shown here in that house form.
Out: 1200 (rpm)
